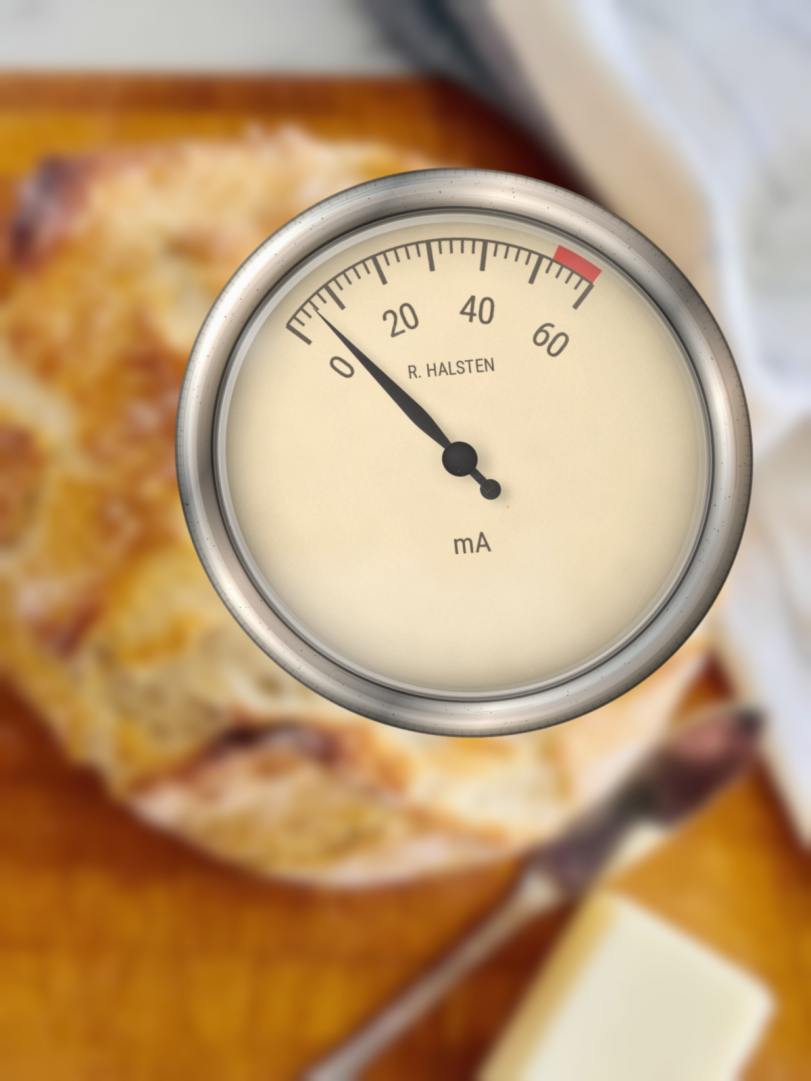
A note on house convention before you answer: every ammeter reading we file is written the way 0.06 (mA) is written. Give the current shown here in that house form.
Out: 6 (mA)
